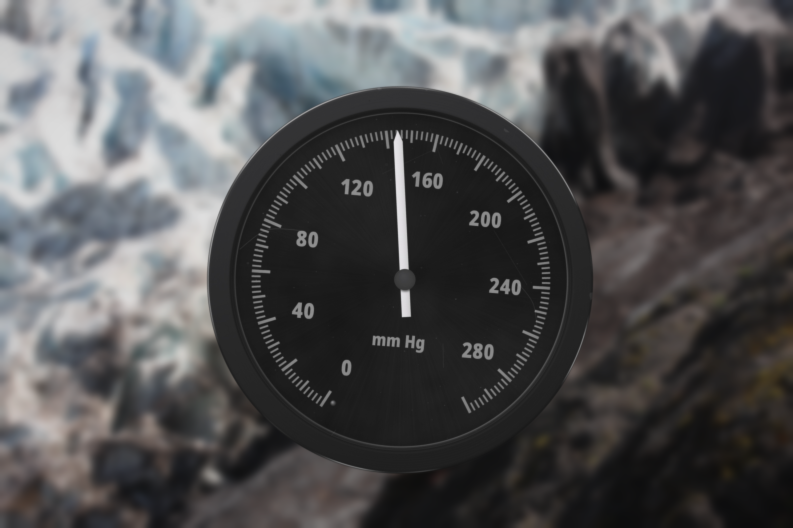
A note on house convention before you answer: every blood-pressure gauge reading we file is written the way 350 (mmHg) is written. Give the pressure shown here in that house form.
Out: 144 (mmHg)
